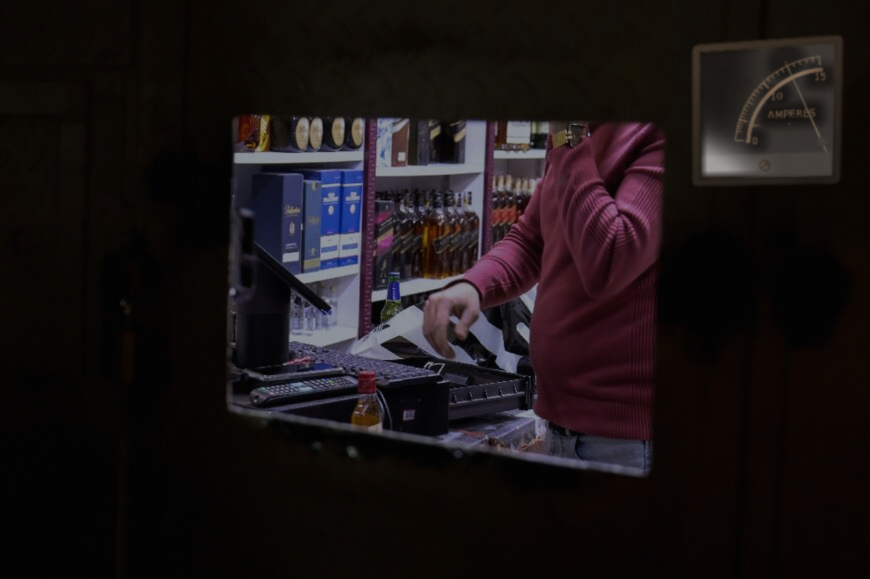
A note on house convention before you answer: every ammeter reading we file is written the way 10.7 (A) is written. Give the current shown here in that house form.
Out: 12.5 (A)
